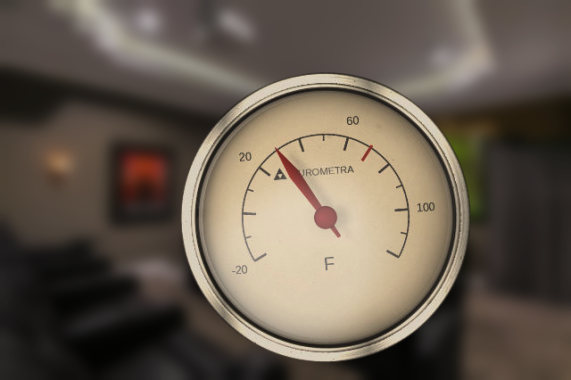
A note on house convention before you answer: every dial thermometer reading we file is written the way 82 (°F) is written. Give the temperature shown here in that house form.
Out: 30 (°F)
